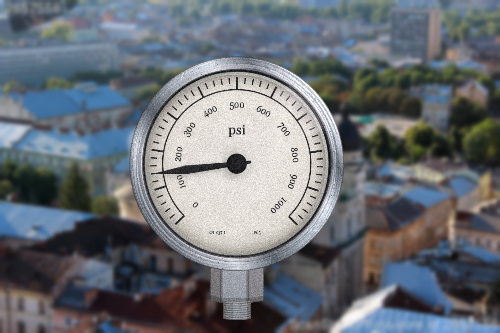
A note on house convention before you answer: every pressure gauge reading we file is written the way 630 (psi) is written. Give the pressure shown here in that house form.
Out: 140 (psi)
